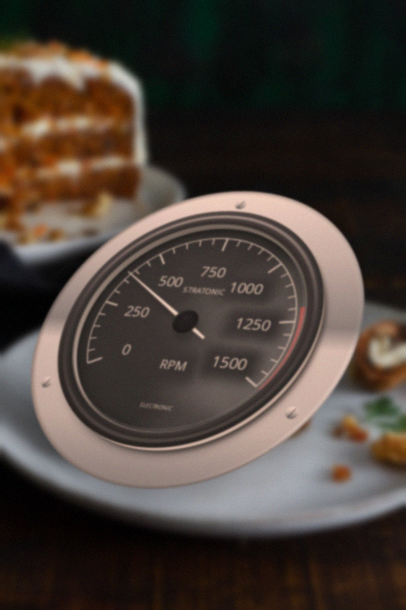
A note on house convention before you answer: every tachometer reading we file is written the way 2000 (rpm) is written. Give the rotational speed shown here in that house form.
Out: 375 (rpm)
